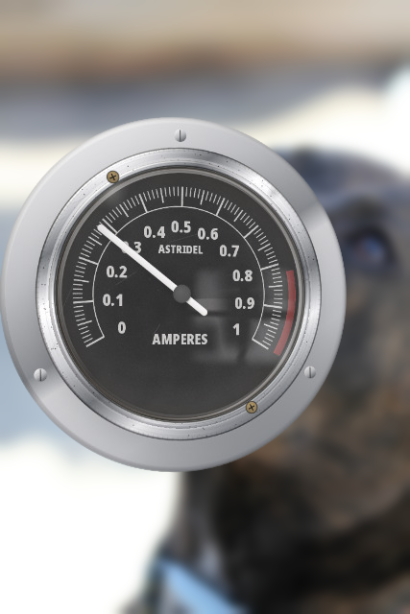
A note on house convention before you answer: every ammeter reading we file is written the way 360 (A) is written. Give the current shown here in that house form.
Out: 0.28 (A)
